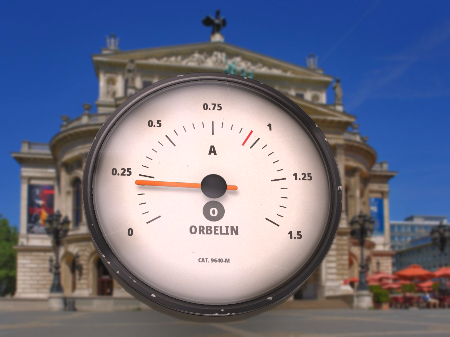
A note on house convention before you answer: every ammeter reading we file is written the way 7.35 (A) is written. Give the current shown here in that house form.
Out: 0.2 (A)
